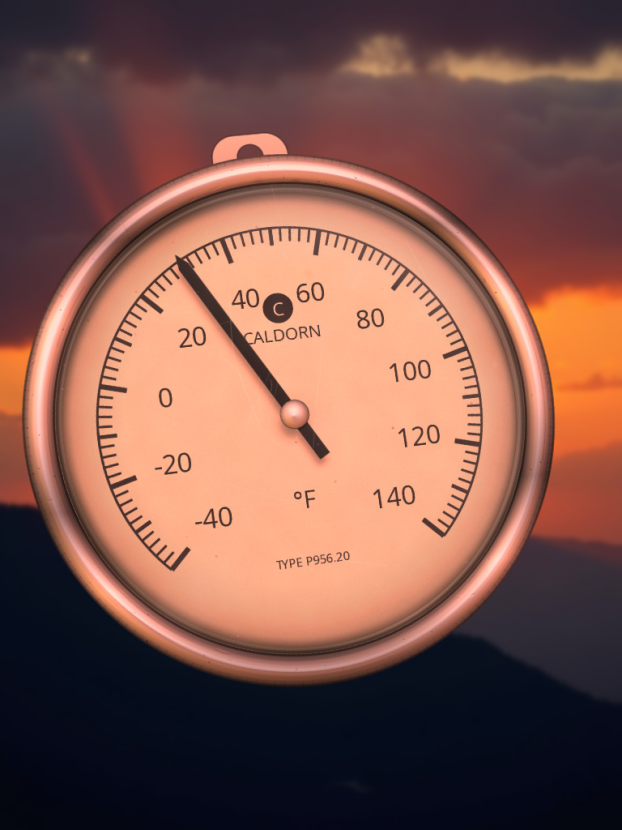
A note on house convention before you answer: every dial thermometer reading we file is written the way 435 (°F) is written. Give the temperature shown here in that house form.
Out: 30 (°F)
